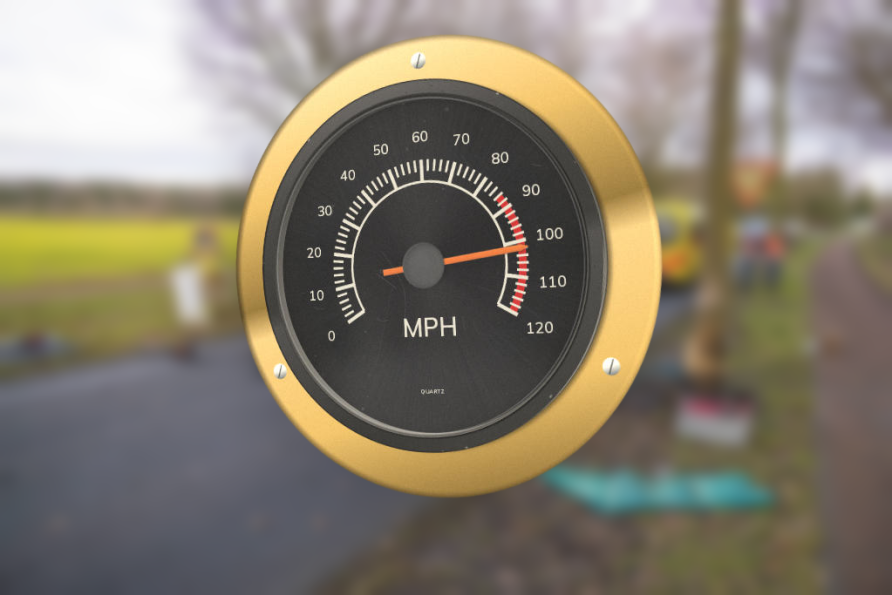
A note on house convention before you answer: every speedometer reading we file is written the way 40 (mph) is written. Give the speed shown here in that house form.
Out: 102 (mph)
